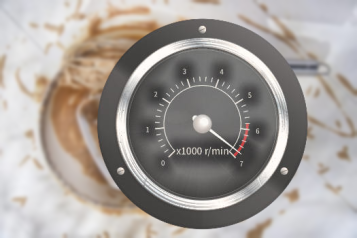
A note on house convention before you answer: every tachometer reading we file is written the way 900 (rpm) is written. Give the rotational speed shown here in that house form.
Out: 6800 (rpm)
